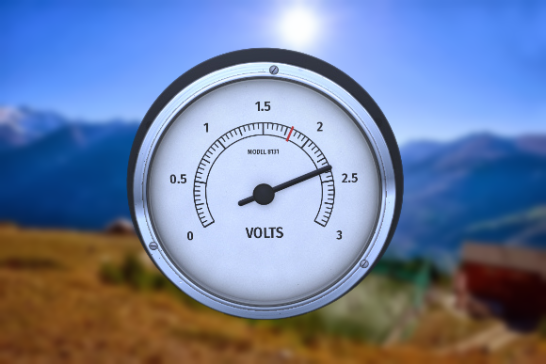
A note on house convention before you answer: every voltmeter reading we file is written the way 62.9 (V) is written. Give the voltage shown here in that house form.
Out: 2.35 (V)
